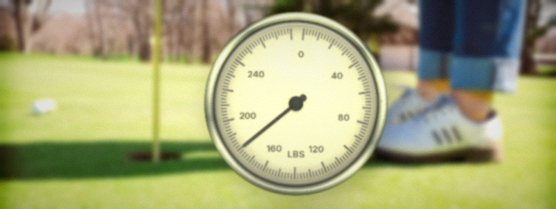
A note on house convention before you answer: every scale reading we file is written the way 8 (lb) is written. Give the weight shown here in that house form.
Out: 180 (lb)
